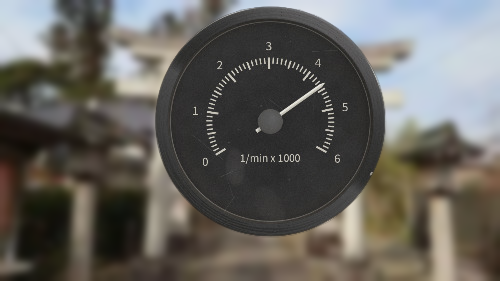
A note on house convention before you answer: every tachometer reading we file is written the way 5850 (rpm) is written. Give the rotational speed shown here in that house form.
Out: 4400 (rpm)
